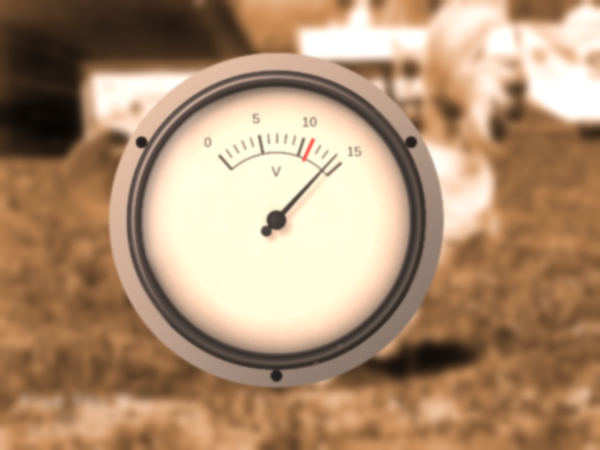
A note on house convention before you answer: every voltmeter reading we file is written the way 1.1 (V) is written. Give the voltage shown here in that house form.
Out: 14 (V)
